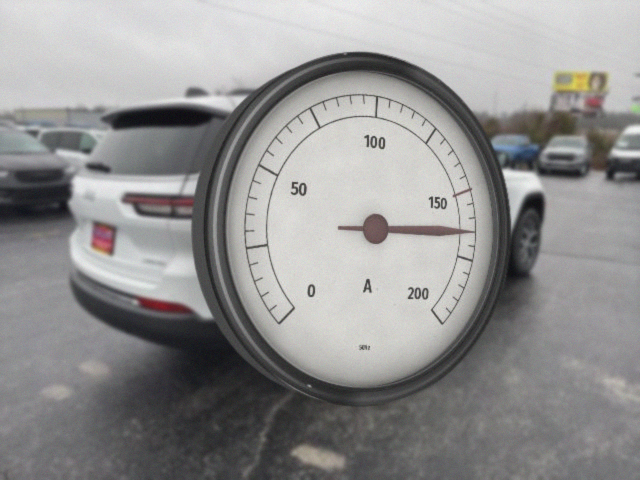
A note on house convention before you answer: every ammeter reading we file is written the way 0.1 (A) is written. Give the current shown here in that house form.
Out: 165 (A)
